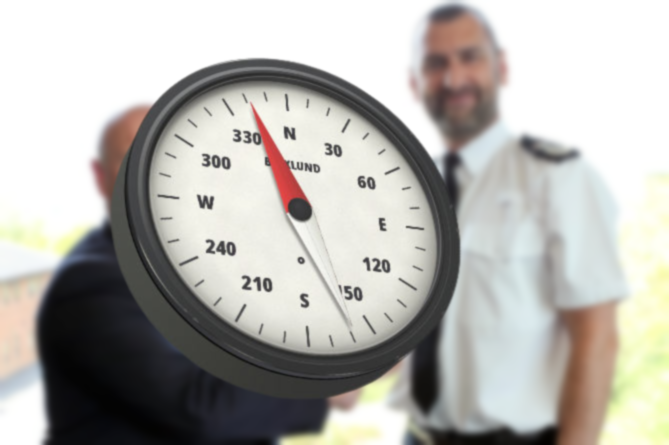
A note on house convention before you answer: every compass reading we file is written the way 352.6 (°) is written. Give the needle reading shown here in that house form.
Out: 340 (°)
